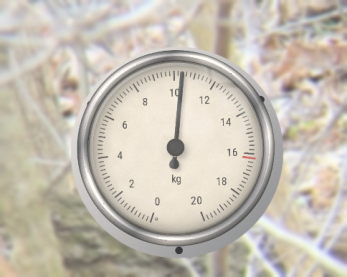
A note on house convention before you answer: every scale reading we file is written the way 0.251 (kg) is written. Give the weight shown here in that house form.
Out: 10.4 (kg)
